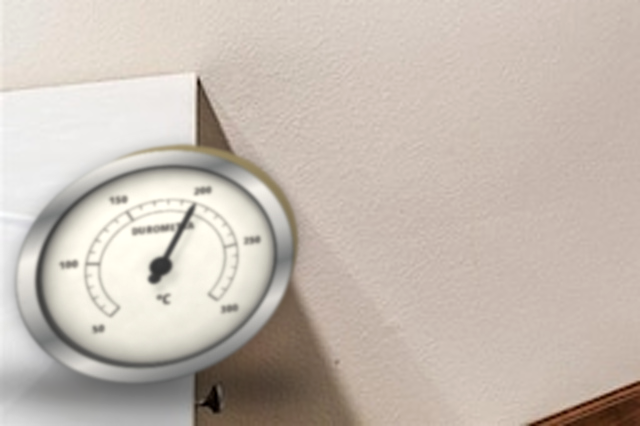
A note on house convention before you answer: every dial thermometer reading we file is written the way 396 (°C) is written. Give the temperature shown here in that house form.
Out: 200 (°C)
